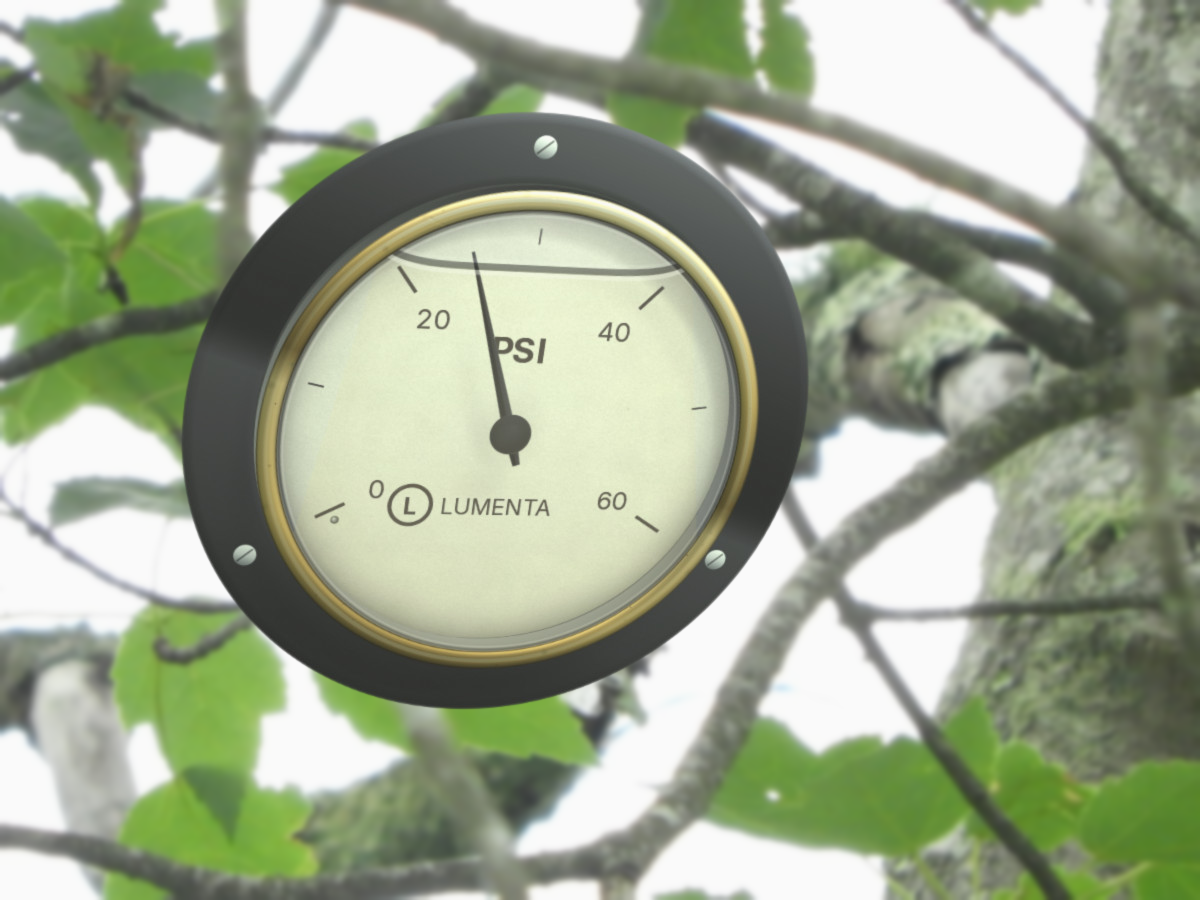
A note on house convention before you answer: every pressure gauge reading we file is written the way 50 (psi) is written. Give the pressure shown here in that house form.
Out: 25 (psi)
